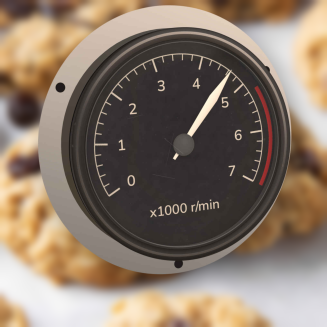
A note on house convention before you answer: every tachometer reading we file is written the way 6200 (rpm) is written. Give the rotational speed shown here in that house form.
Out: 4600 (rpm)
